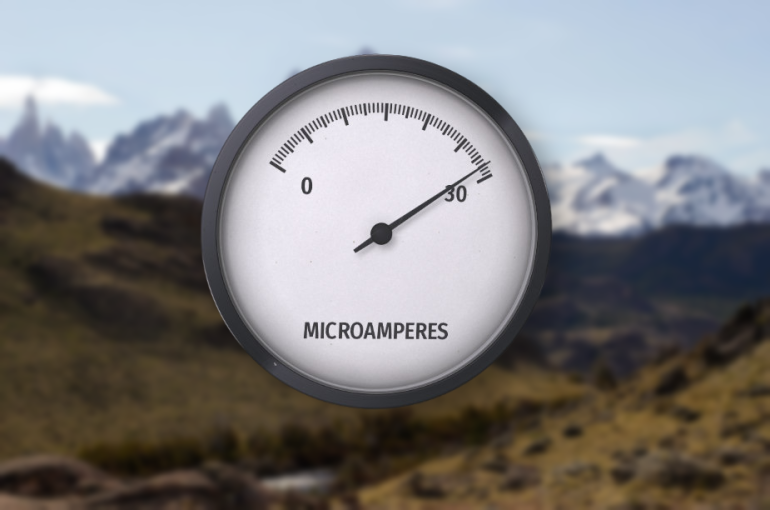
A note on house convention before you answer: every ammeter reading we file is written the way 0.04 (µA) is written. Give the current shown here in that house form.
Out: 28.5 (µA)
